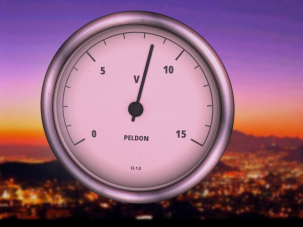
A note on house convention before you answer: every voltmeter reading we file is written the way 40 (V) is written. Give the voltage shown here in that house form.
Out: 8.5 (V)
